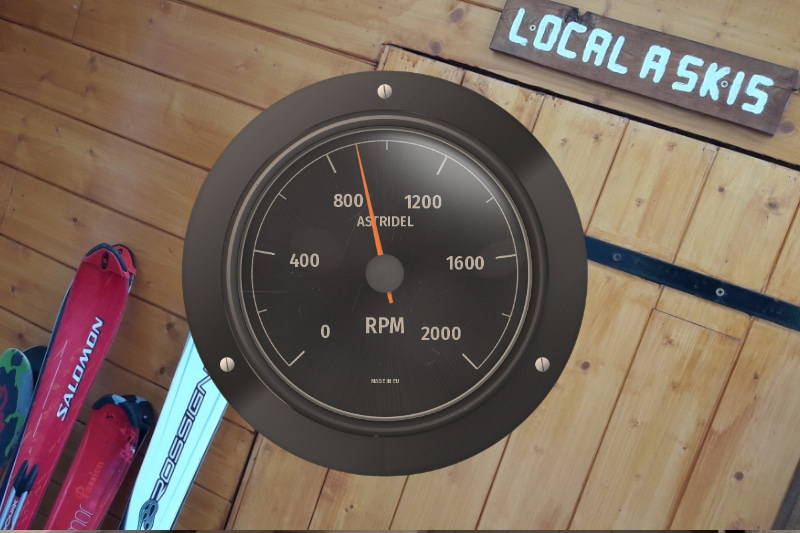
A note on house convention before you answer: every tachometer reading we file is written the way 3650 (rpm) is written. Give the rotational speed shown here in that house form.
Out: 900 (rpm)
